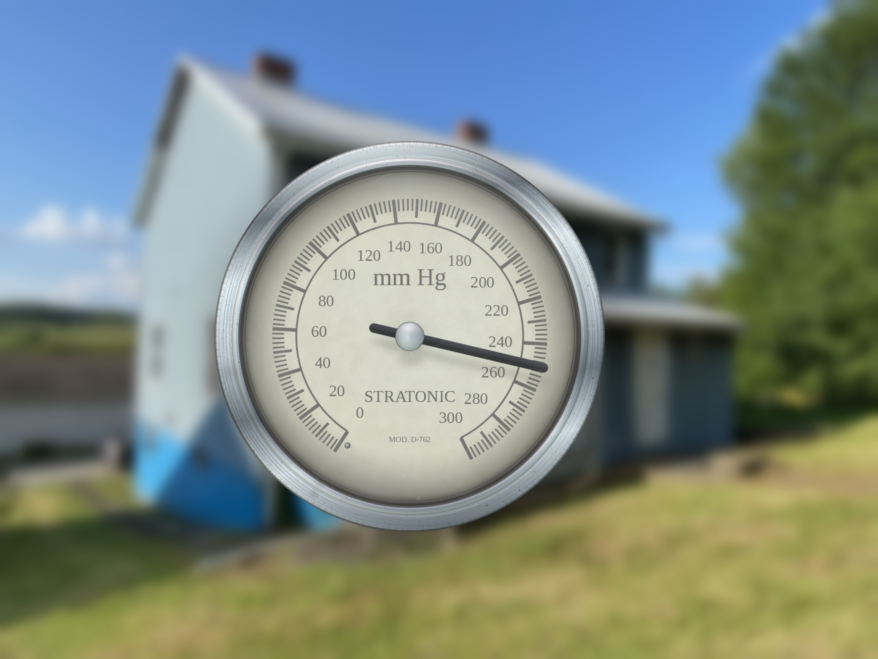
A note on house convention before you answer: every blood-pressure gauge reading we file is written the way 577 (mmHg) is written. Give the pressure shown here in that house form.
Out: 250 (mmHg)
